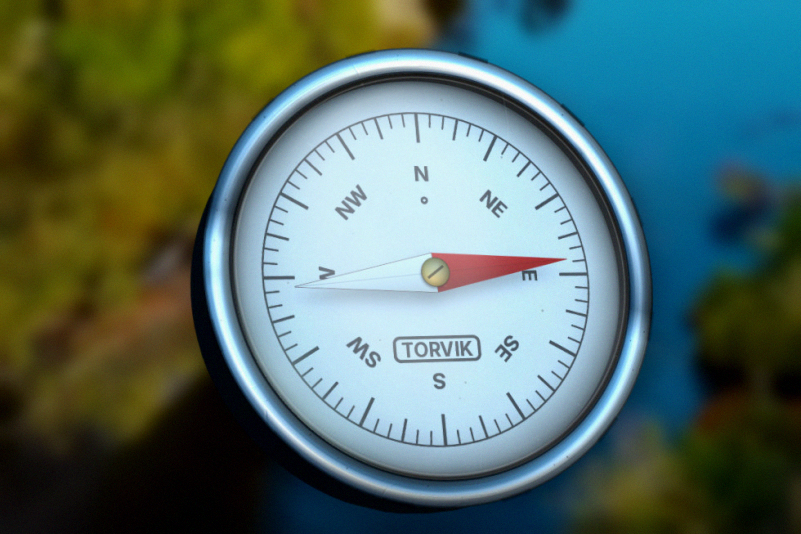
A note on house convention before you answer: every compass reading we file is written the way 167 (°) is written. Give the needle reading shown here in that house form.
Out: 85 (°)
